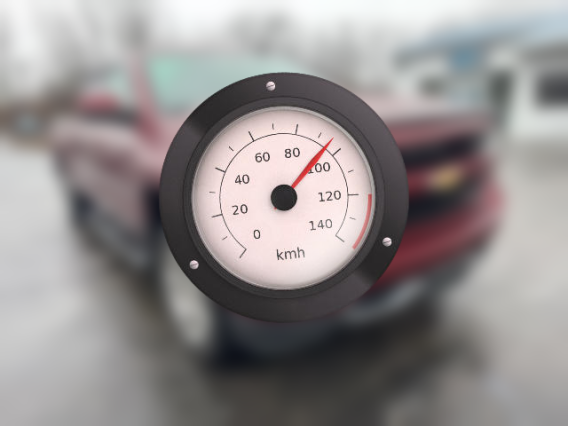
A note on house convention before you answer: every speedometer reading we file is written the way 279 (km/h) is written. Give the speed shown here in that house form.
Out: 95 (km/h)
